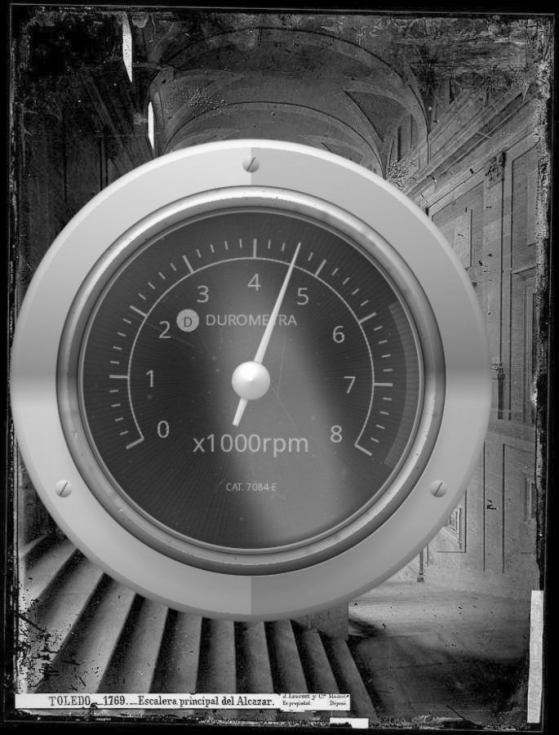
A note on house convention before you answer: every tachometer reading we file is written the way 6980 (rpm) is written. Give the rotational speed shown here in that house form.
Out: 4600 (rpm)
